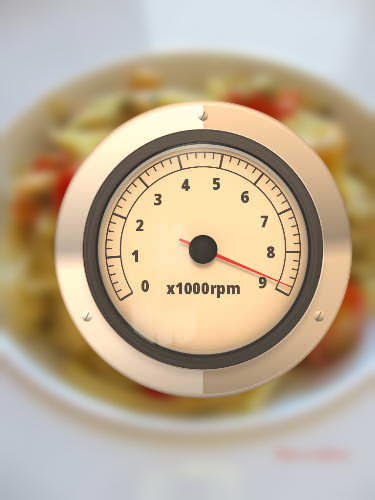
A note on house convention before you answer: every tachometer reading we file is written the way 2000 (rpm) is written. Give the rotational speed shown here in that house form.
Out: 8800 (rpm)
